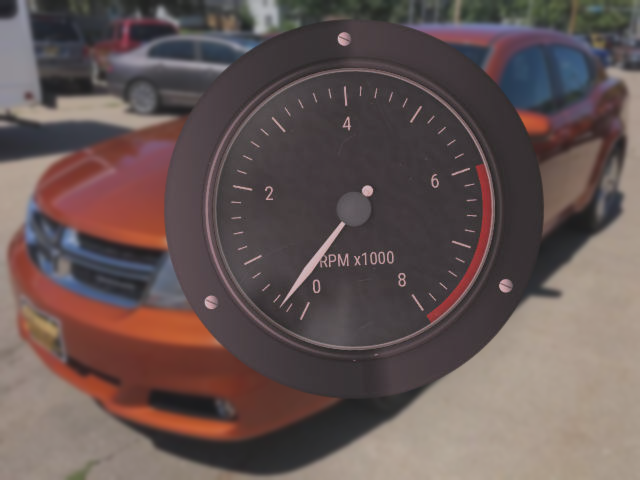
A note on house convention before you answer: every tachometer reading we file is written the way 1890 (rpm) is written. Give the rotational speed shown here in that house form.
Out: 300 (rpm)
